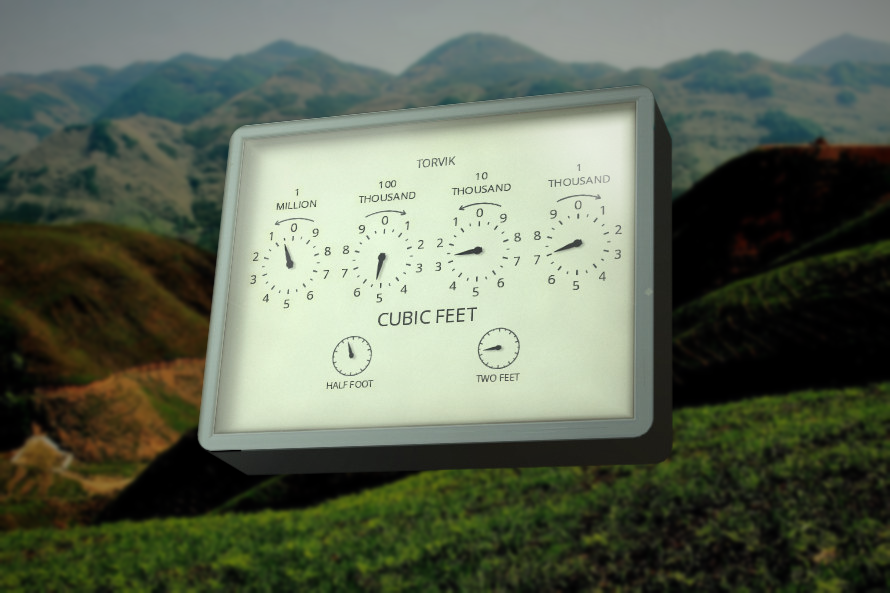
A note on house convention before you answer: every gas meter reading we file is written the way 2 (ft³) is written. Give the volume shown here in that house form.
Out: 52700 (ft³)
